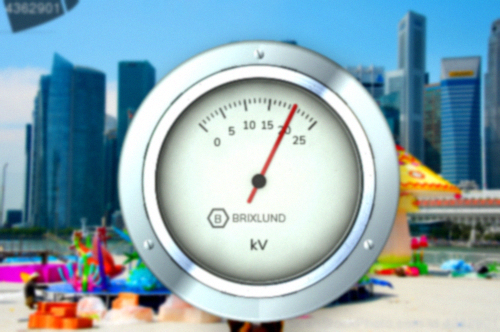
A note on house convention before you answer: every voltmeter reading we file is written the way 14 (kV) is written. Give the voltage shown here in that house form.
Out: 20 (kV)
